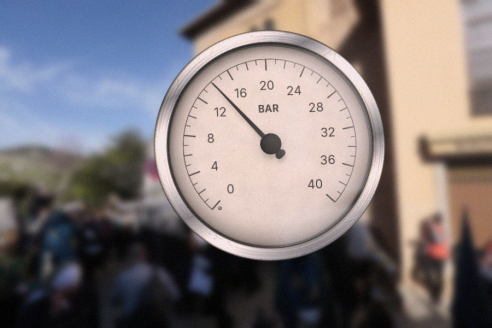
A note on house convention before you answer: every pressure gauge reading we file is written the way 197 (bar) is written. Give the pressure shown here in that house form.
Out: 14 (bar)
